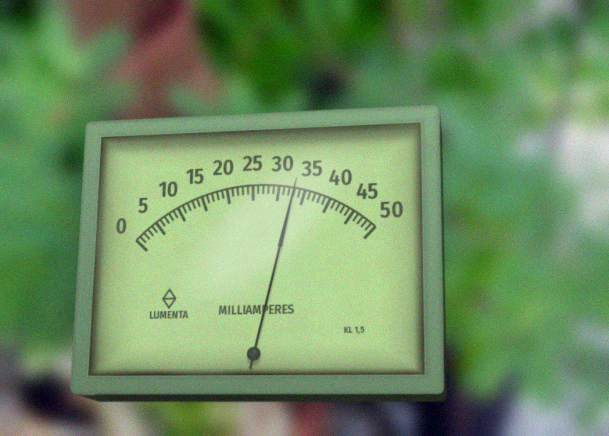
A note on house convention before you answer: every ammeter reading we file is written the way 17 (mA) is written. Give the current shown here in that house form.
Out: 33 (mA)
